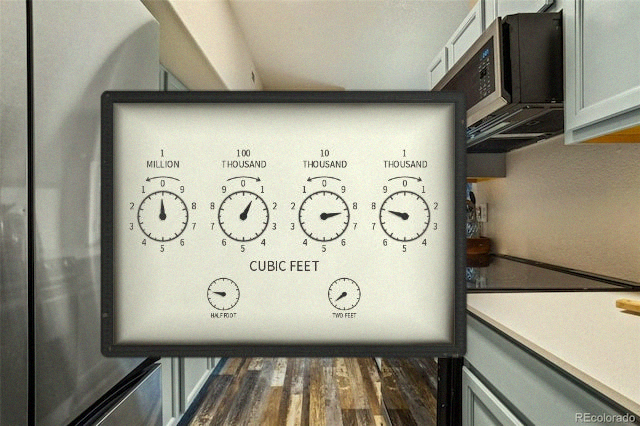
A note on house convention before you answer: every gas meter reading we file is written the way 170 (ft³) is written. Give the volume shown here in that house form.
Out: 7800 (ft³)
